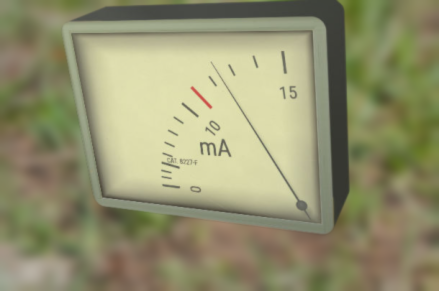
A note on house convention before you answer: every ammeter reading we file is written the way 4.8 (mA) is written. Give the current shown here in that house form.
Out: 12.5 (mA)
